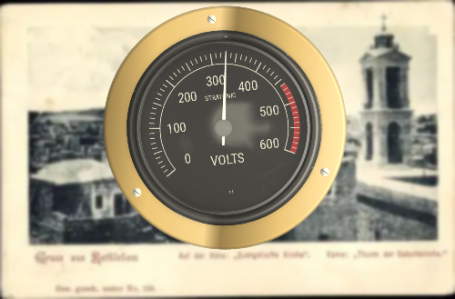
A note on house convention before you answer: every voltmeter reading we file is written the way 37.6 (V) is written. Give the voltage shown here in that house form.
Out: 330 (V)
